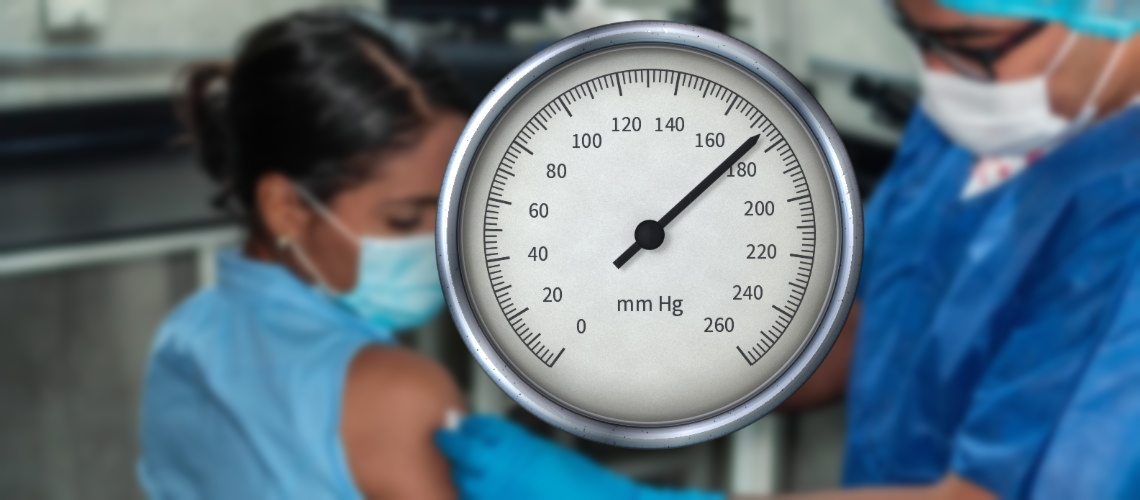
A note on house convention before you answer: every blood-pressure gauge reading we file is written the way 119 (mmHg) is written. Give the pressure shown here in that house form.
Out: 174 (mmHg)
